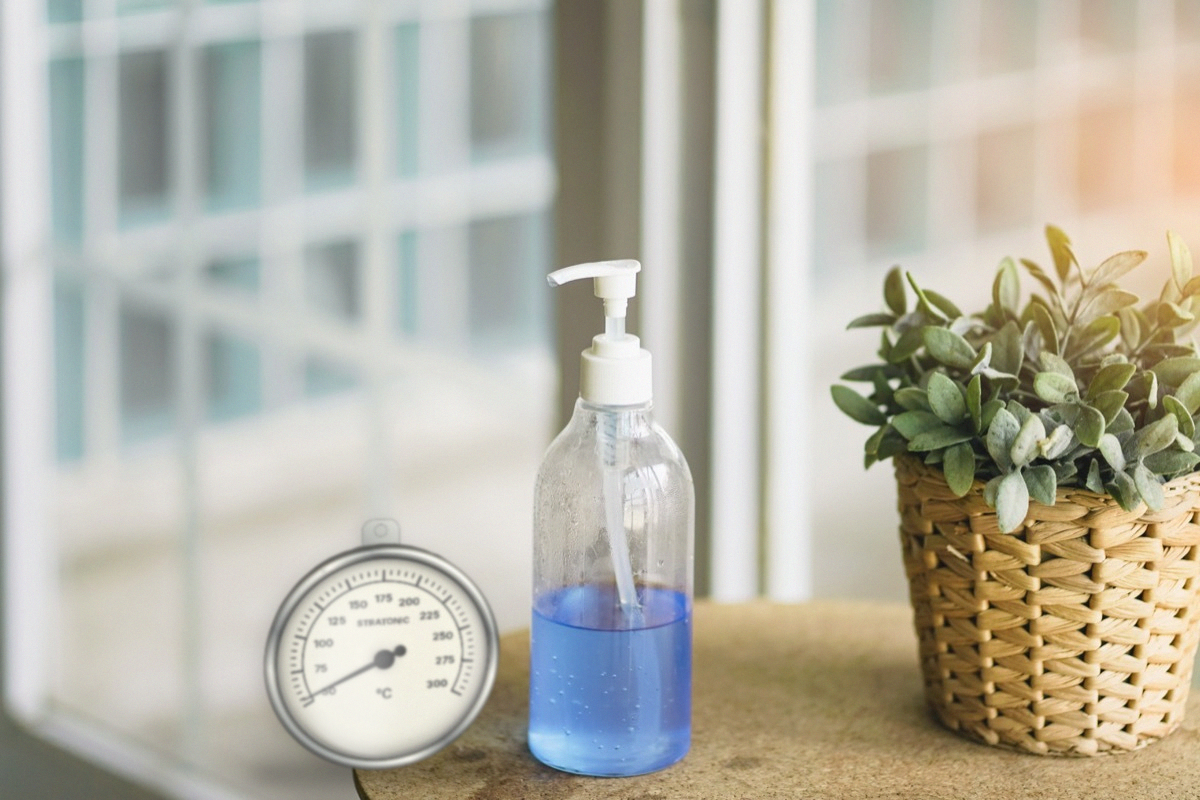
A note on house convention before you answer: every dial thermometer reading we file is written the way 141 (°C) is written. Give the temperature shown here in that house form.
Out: 55 (°C)
